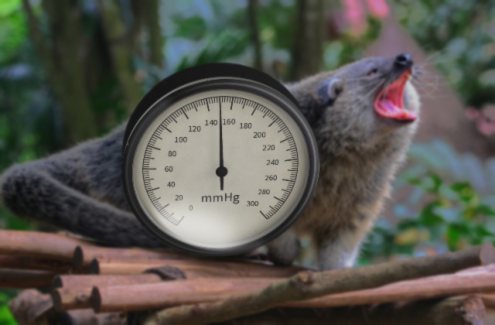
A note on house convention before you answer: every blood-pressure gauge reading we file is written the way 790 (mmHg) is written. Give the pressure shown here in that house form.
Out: 150 (mmHg)
